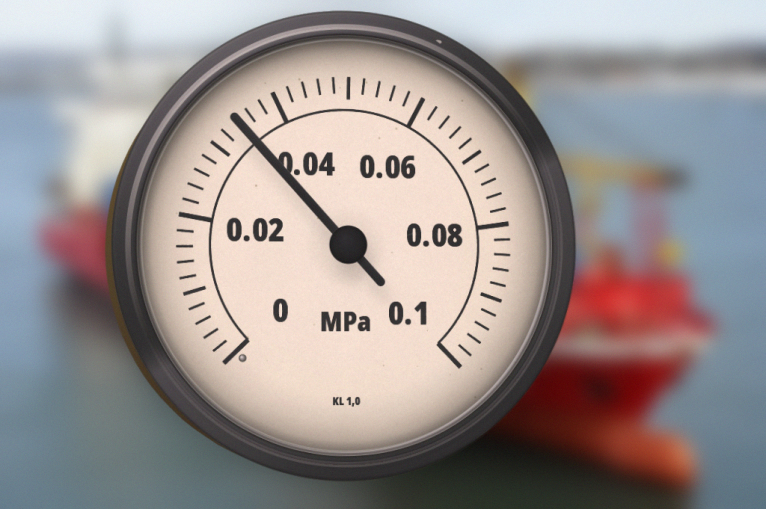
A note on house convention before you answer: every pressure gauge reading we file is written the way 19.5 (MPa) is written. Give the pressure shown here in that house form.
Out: 0.034 (MPa)
